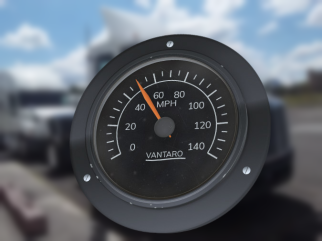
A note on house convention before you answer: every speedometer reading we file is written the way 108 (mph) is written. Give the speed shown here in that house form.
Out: 50 (mph)
